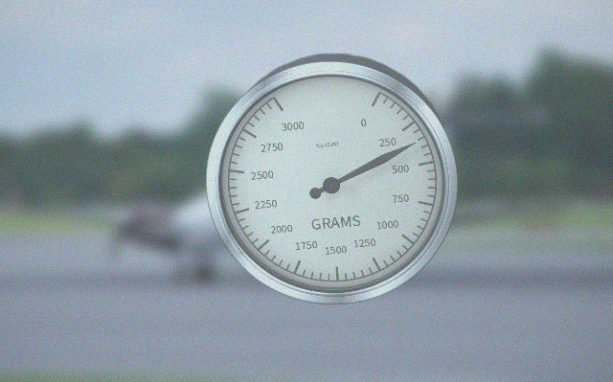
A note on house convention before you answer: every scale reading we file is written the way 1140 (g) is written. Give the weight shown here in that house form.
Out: 350 (g)
